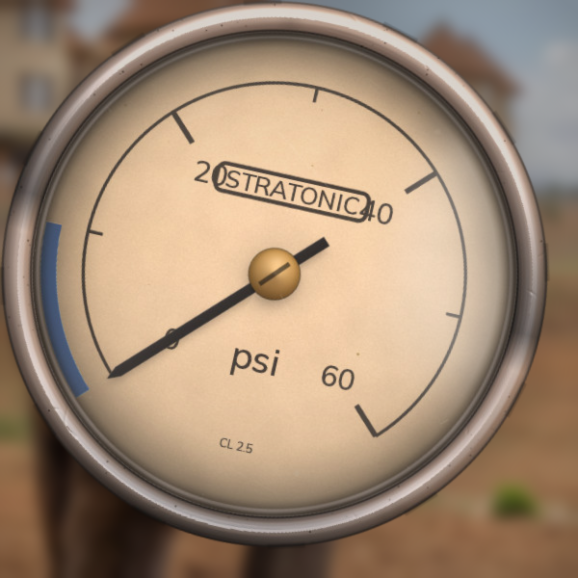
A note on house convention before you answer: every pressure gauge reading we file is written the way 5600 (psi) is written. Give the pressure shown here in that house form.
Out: 0 (psi)
